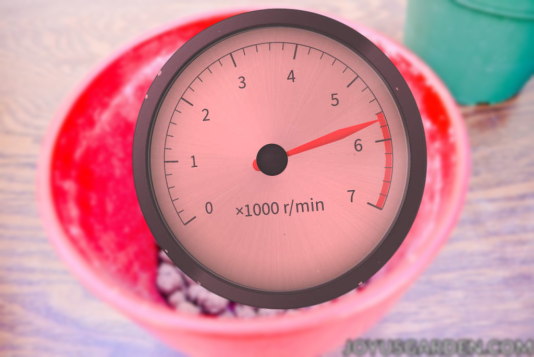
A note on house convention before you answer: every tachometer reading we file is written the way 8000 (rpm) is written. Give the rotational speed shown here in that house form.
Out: 5700 (rpm)
